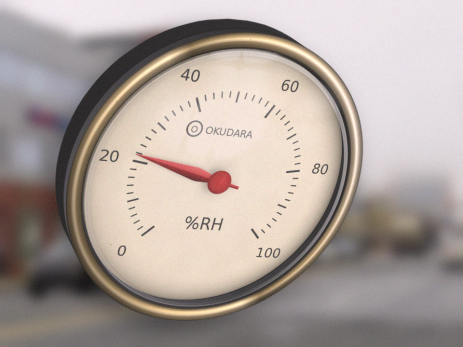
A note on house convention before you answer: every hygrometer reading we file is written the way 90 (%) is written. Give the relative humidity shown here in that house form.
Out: 22 (%)
